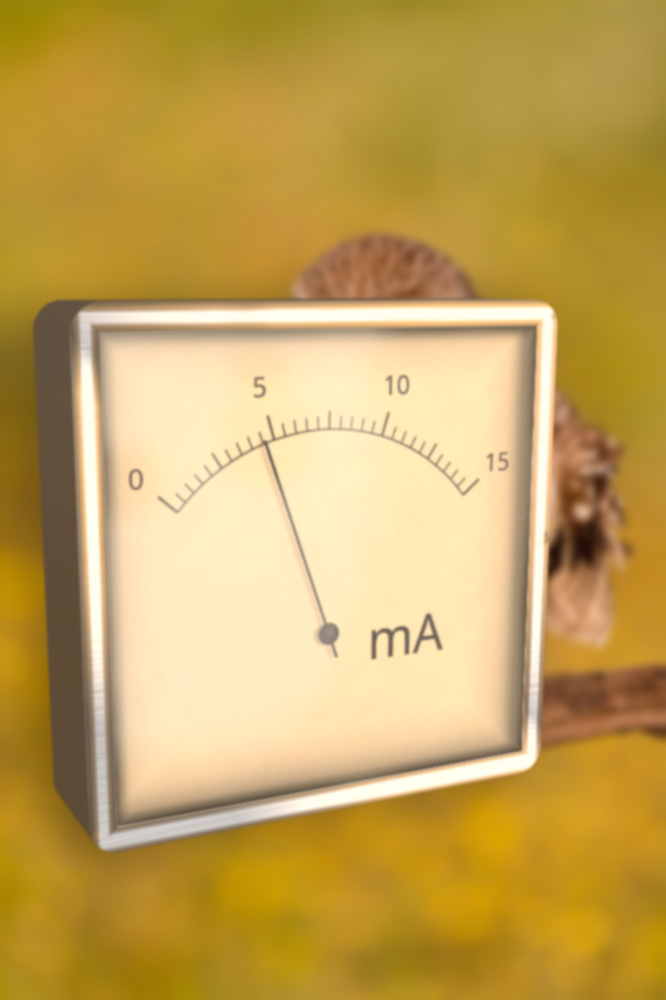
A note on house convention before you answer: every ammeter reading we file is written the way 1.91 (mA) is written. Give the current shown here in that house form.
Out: 4.5 (mA)
